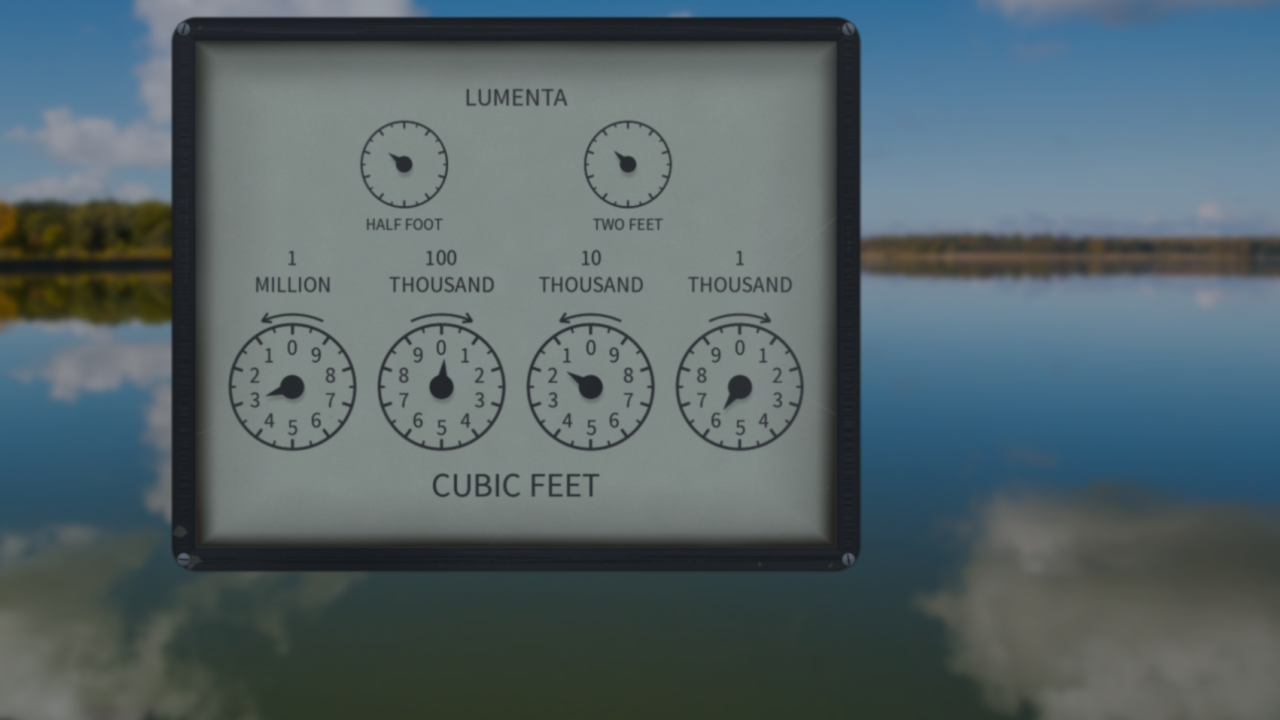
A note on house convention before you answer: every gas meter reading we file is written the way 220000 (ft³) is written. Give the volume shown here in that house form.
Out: 301600 (ft³)
